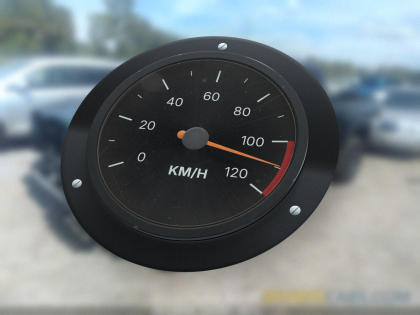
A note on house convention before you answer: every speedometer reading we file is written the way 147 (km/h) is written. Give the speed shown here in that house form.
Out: 110 (km/h)
